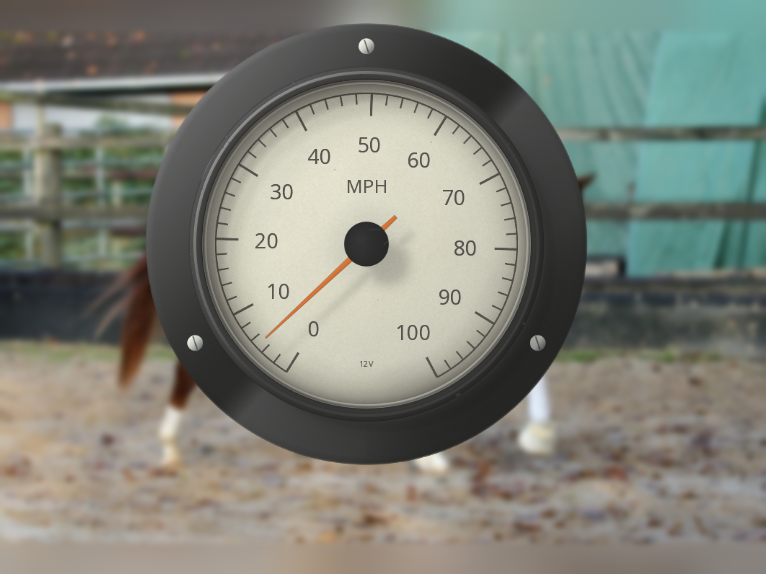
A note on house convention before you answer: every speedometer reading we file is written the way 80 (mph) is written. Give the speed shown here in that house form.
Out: 5 (mph)
